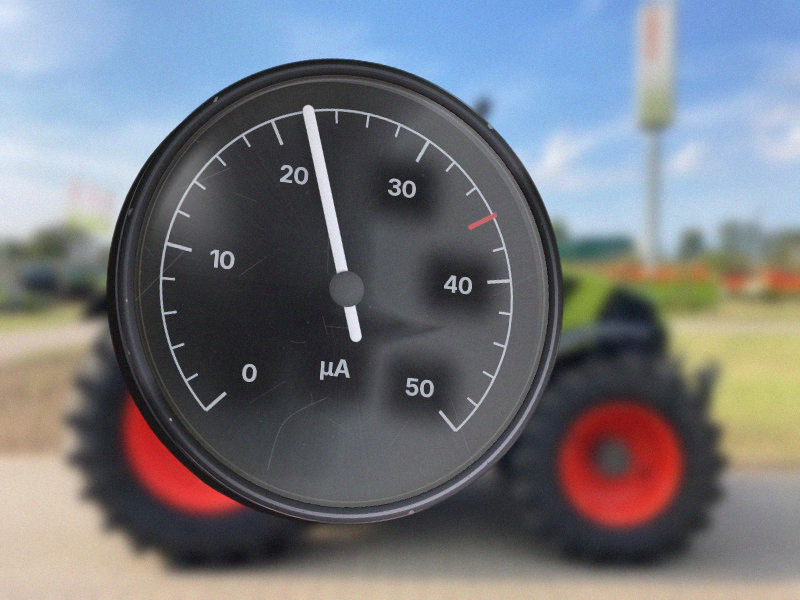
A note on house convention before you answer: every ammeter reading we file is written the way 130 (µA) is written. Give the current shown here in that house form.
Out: 22 (µA)
